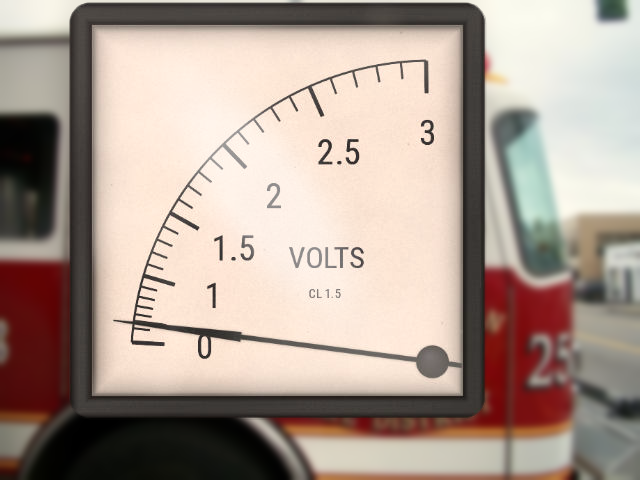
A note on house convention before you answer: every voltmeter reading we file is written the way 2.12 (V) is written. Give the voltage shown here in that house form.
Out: 0.5 (V)
